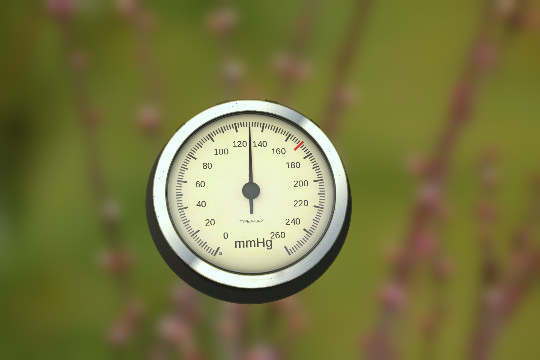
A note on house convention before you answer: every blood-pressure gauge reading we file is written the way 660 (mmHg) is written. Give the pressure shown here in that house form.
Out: 130 (mmHg)
